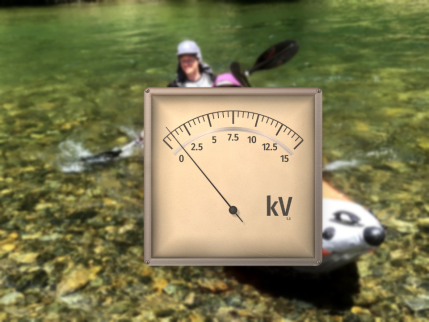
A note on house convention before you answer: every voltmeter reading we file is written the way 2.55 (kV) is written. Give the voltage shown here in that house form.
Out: 1 (kV)
